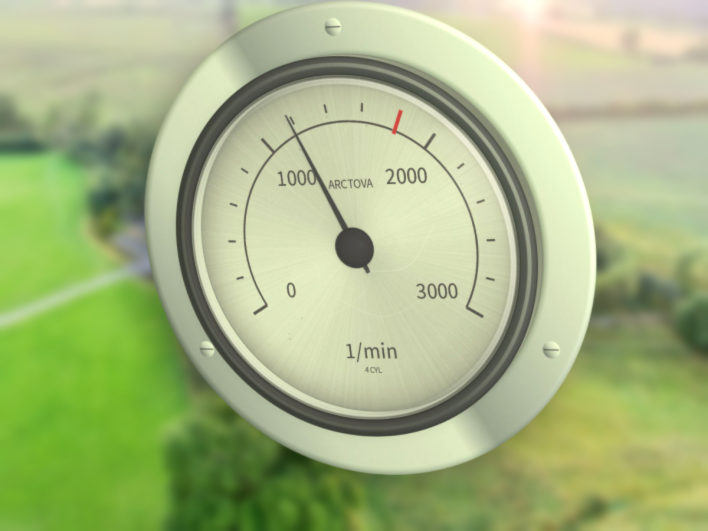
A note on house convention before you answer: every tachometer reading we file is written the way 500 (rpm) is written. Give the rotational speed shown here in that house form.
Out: 1200 (rpm)
